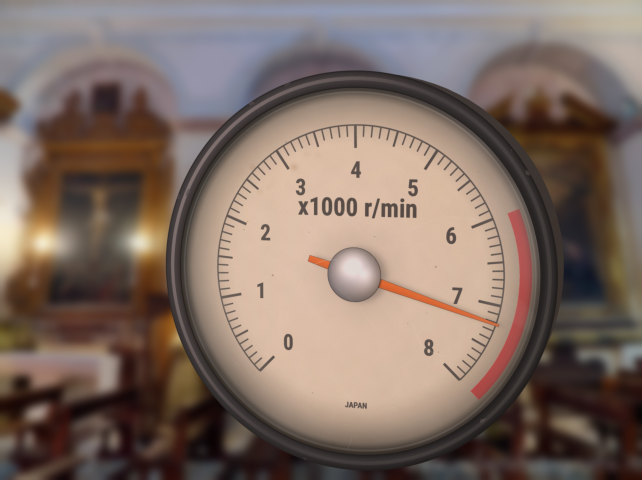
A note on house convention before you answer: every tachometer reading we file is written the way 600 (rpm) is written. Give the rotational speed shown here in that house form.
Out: 7200 (rpm)
